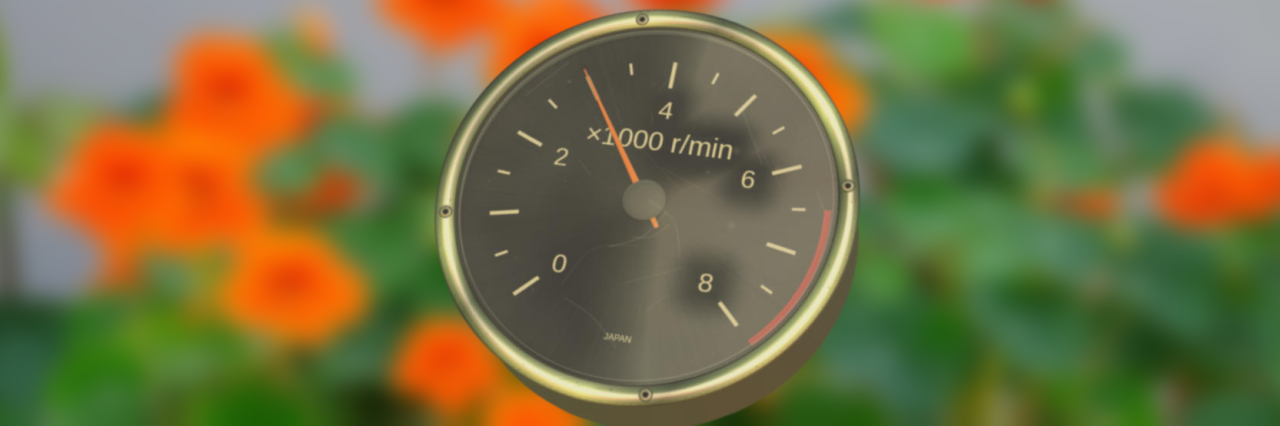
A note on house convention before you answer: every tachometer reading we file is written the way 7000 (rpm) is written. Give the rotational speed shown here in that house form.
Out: 3000 (rpm)
